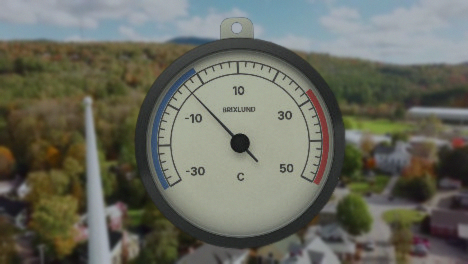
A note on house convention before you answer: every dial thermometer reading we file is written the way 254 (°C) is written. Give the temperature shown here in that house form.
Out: -4 (°C)
